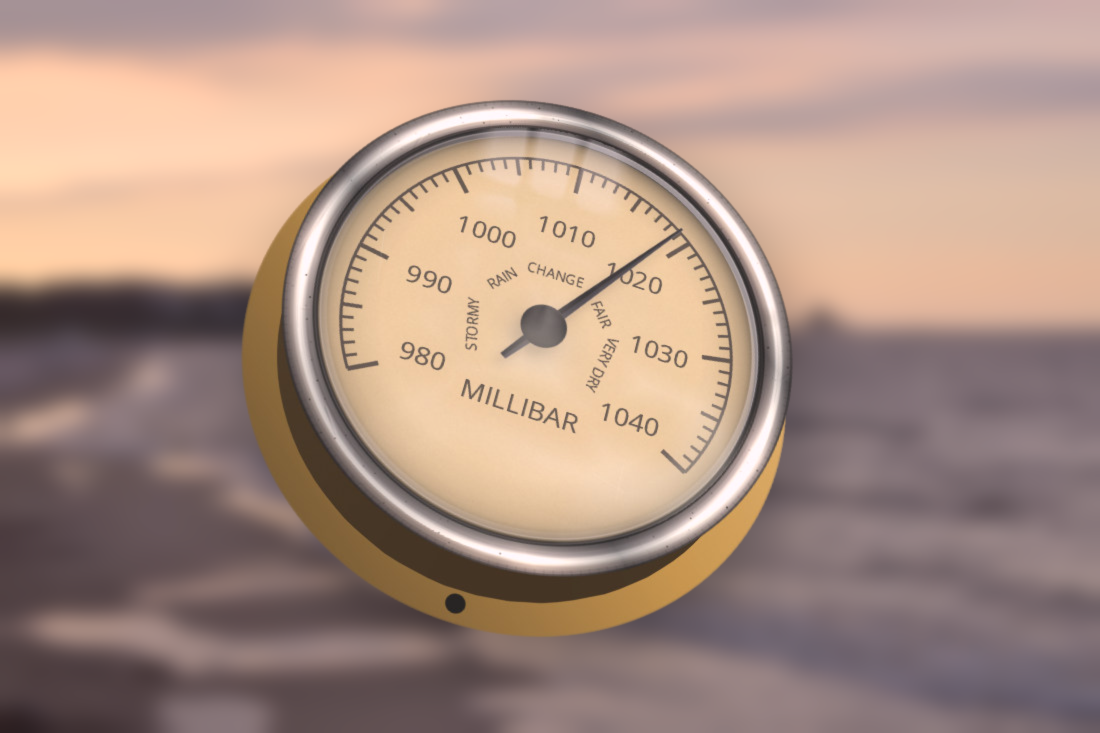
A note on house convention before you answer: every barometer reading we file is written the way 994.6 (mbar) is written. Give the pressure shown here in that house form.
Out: 1019 (mbar)
